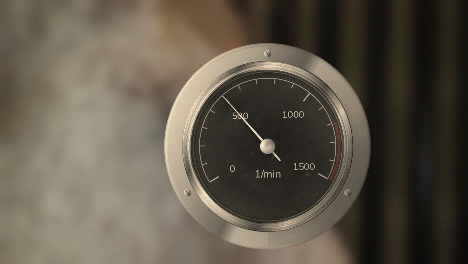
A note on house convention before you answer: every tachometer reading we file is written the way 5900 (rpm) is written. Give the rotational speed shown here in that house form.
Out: 500 (rpm)
